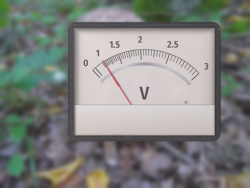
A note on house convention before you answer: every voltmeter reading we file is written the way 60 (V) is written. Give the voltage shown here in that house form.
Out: 1 (V)
